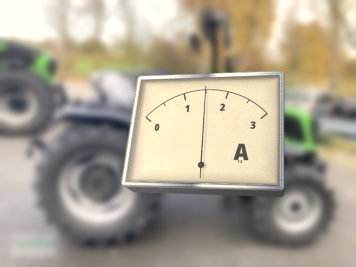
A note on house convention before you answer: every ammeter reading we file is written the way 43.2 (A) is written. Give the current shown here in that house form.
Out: 1.5 (A)
